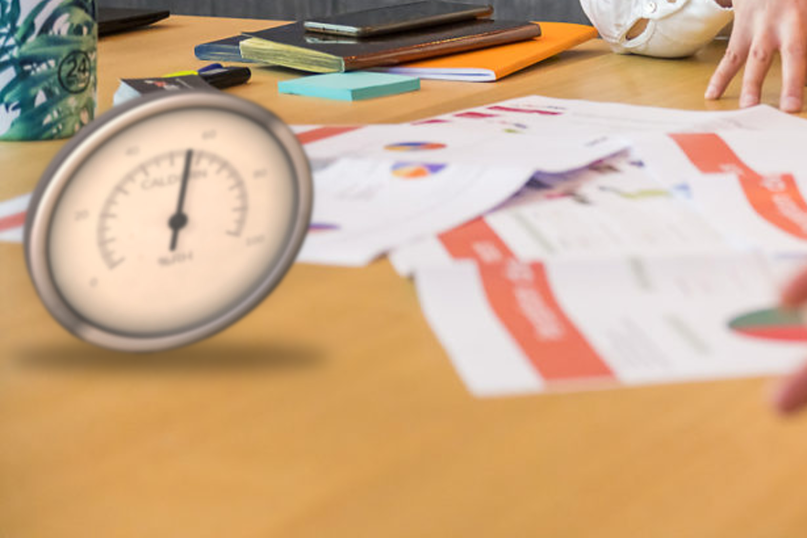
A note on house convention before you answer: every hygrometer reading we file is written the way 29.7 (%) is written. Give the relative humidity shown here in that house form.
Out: 55 (%)
